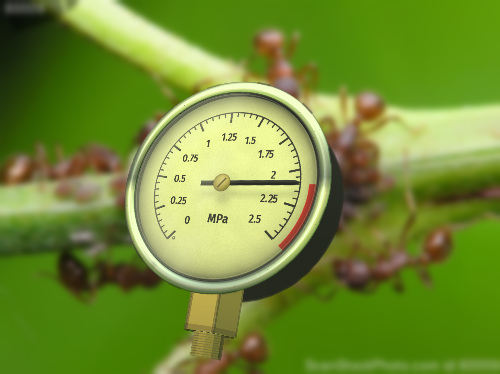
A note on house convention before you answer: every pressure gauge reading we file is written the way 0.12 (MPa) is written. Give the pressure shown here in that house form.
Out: 2.1 (MPa)
